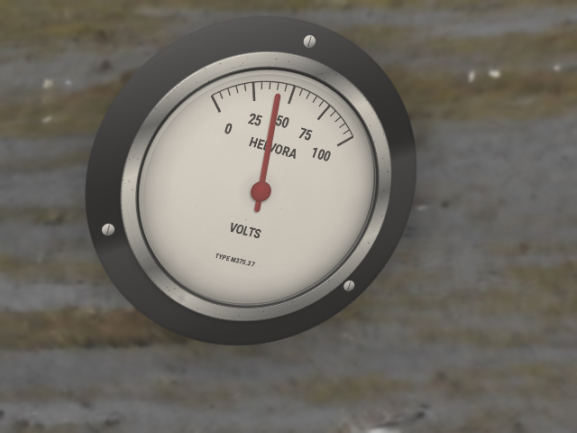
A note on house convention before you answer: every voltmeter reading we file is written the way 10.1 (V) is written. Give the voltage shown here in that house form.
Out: 40 (V)
